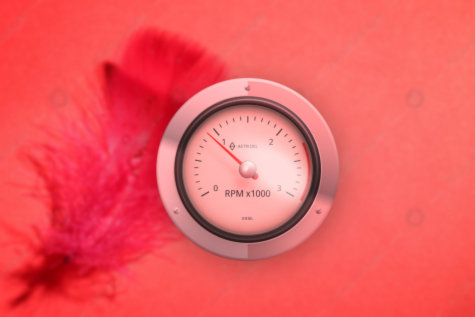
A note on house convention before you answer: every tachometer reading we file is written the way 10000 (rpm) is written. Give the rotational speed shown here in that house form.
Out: 900 (rpm)
